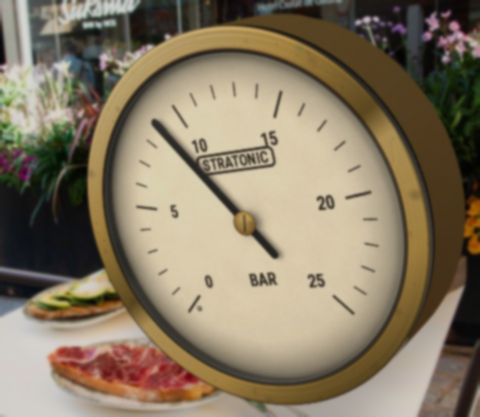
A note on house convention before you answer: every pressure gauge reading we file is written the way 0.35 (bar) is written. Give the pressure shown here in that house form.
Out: 9 (bar)
